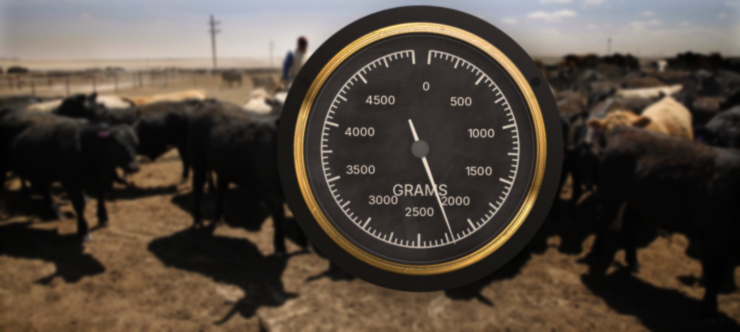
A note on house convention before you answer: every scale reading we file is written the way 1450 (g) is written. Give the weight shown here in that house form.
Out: 2200 (g)
